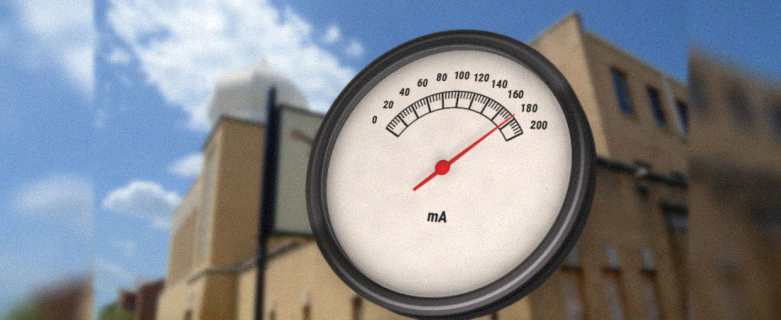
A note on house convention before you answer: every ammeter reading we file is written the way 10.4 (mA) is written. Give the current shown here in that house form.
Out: 180 (mA)
